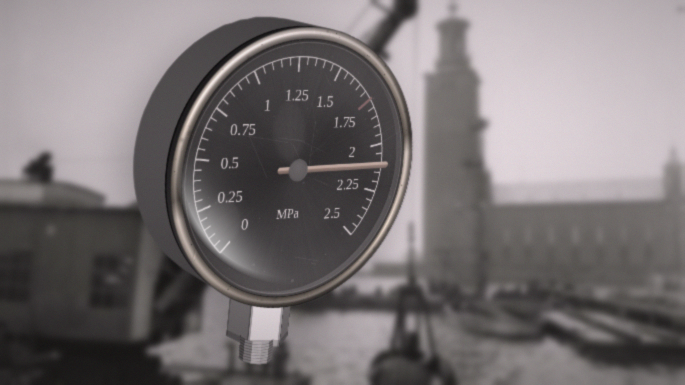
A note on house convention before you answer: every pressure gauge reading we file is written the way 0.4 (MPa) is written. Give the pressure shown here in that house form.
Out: 2.1 (MPa)
